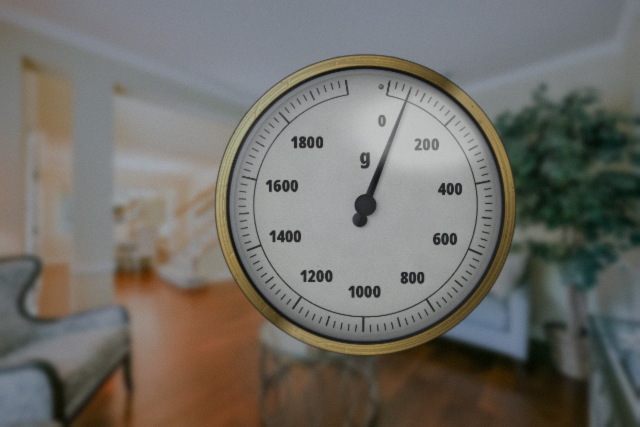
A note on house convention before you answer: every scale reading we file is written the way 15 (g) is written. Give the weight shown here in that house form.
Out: 60 (g)
